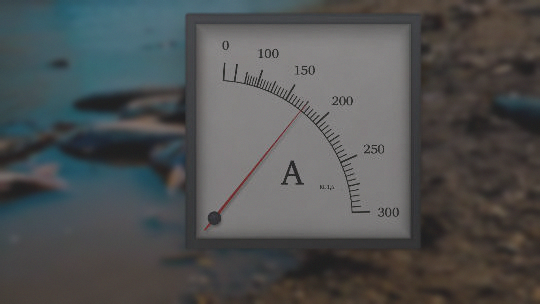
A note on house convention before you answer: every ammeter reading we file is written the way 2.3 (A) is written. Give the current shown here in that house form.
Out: 175 (A)
